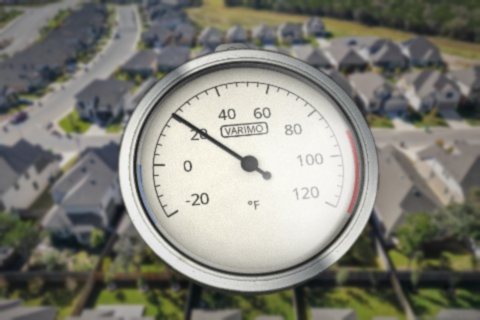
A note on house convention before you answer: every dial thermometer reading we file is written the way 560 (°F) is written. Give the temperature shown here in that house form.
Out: 20 (°F)
